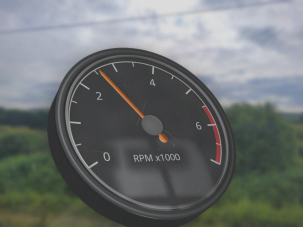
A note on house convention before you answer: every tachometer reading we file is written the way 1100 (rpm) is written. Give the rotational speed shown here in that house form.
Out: 2500 (rpm)
